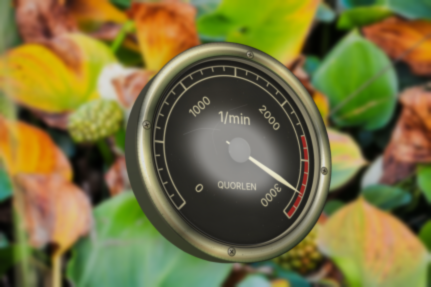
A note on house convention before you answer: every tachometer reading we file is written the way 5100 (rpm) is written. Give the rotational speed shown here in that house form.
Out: 2800 (rpm)
